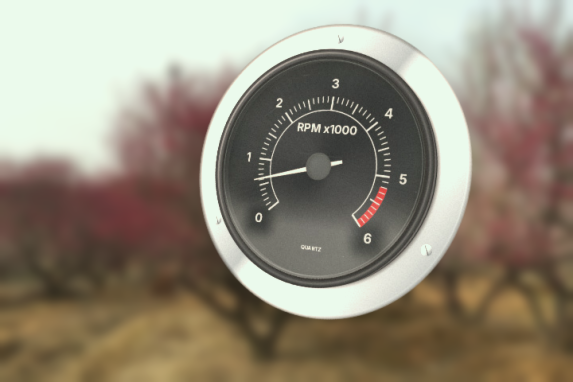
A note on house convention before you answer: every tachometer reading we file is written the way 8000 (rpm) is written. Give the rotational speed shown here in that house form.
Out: 600 (rpm)
